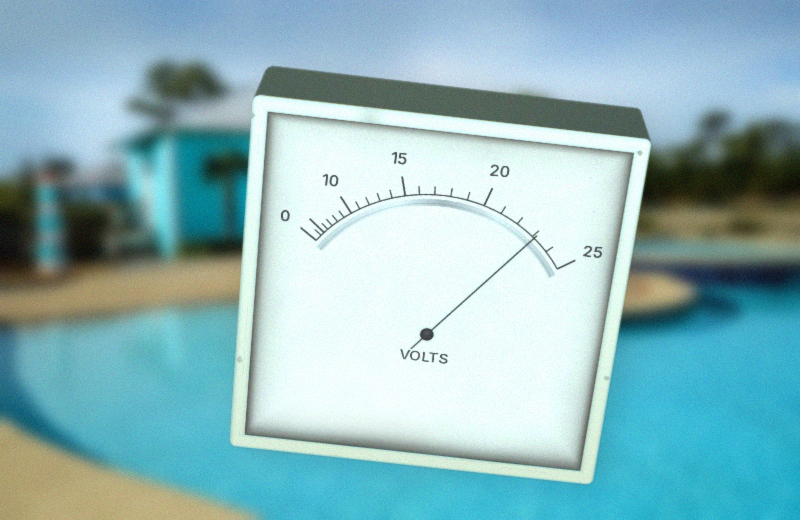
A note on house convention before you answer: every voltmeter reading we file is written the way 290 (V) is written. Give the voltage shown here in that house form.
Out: 23 (V)
